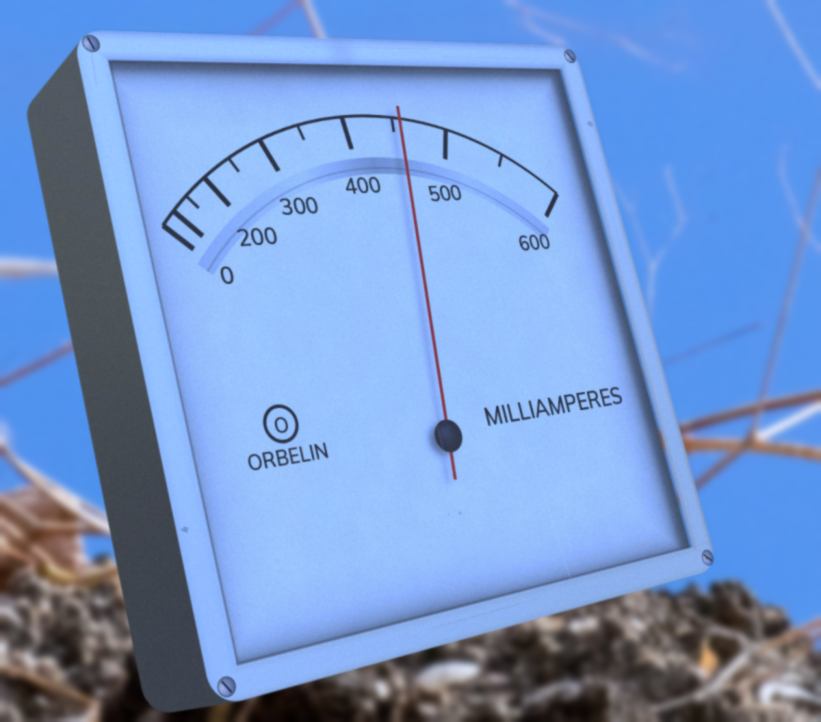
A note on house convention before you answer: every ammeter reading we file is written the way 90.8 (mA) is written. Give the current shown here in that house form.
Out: 450 (mA)
